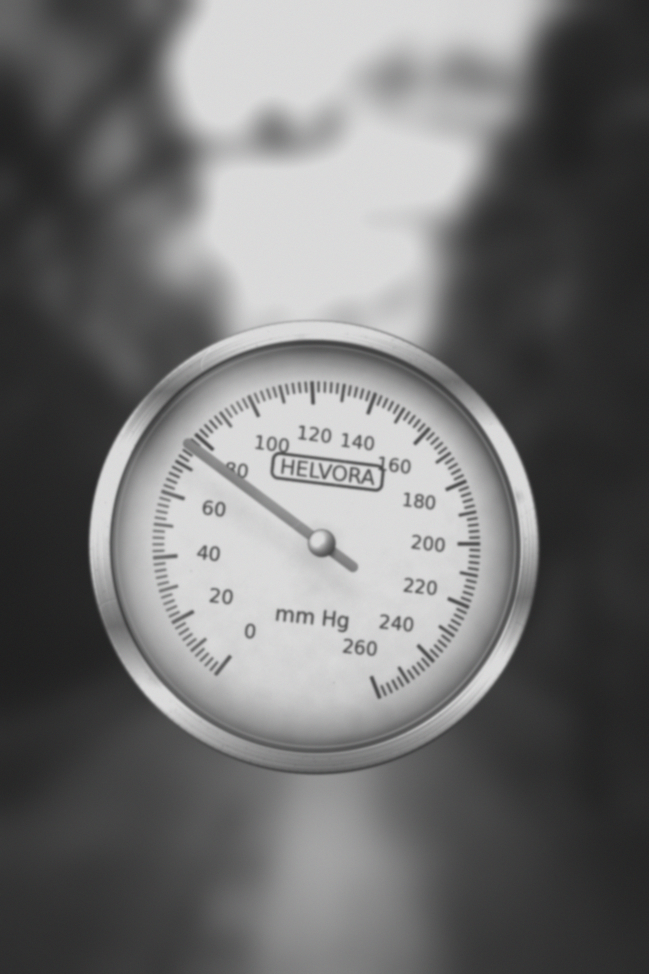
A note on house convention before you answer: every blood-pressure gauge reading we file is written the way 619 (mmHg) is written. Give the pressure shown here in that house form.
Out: 76 (mmHg)
